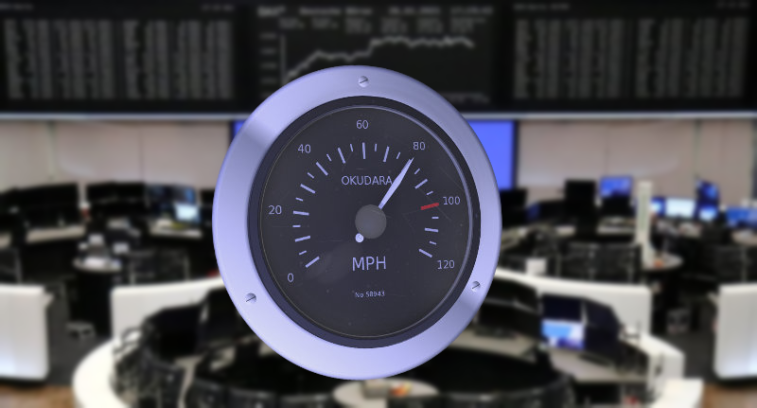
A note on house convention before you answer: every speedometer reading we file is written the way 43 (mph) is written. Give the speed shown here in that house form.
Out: 80 (mph)
